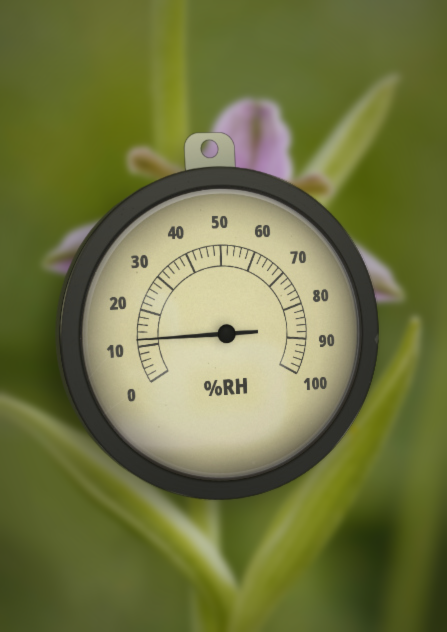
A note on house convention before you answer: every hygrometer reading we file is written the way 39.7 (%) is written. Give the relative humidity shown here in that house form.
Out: 12 (%)
